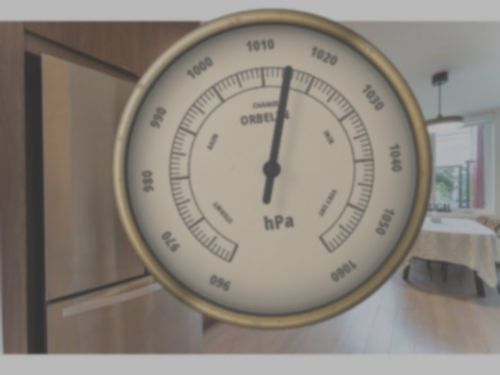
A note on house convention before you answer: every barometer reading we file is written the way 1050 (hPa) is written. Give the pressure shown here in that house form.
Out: 1015 (hPa)
